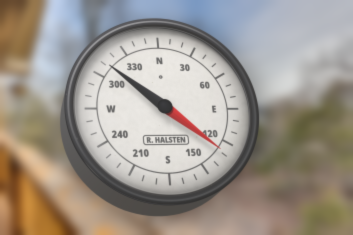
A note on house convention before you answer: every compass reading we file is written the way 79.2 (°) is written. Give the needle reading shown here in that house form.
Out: 130 (°)
